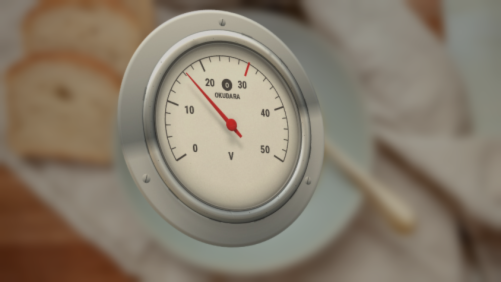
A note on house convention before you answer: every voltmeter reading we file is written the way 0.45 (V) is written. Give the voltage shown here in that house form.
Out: 16 (V)
